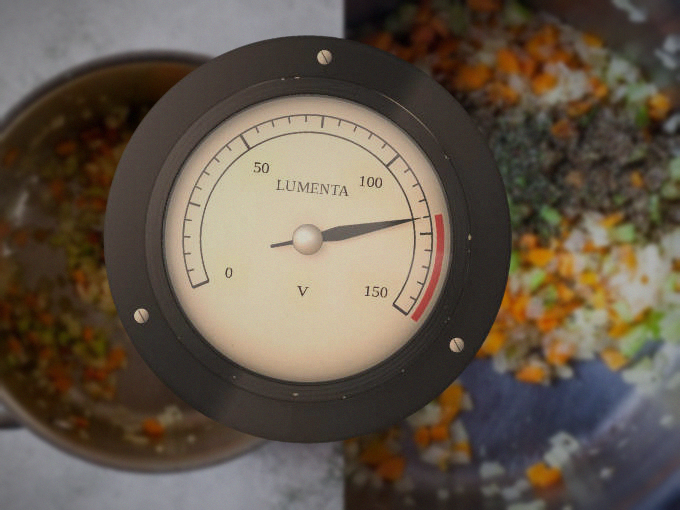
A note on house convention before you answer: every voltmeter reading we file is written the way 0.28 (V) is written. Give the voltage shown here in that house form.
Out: 120 (V)
